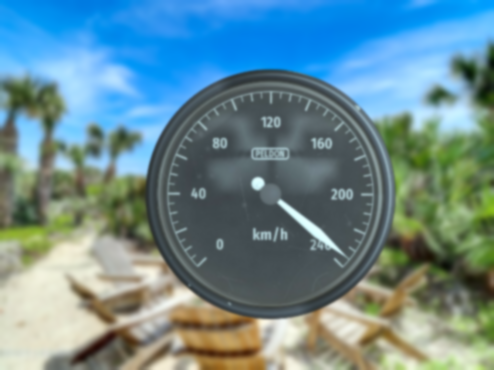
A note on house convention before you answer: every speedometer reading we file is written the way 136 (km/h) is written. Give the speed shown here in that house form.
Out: 235 (km/h)
